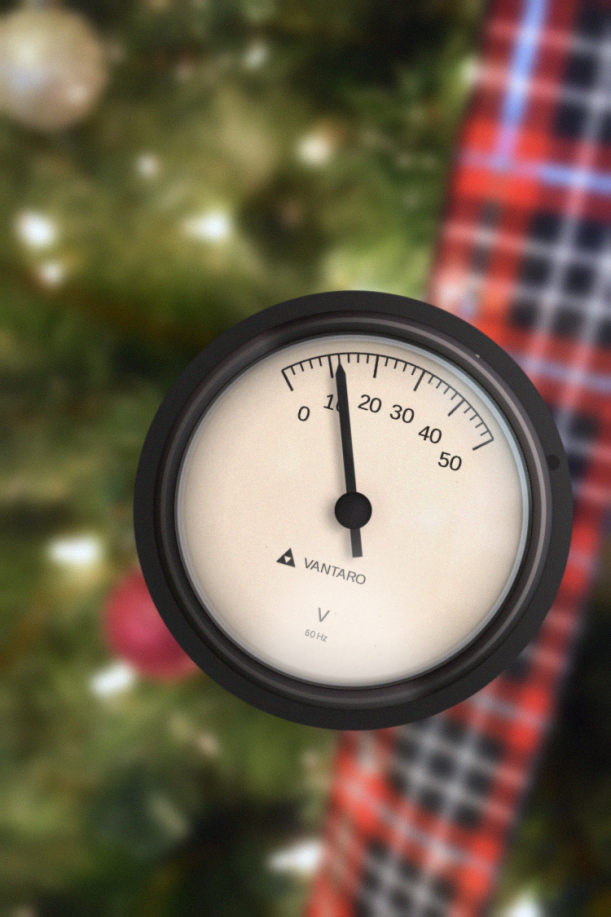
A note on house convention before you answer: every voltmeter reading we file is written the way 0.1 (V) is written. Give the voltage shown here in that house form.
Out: 12 (V)
